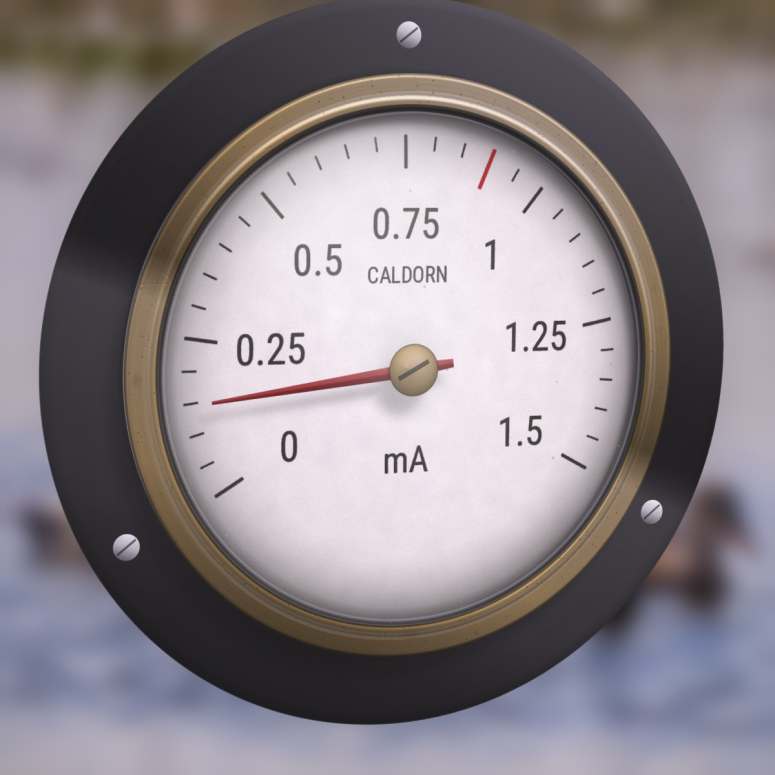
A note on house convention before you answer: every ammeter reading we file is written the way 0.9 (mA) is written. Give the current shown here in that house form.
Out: 0.15 (mA)
